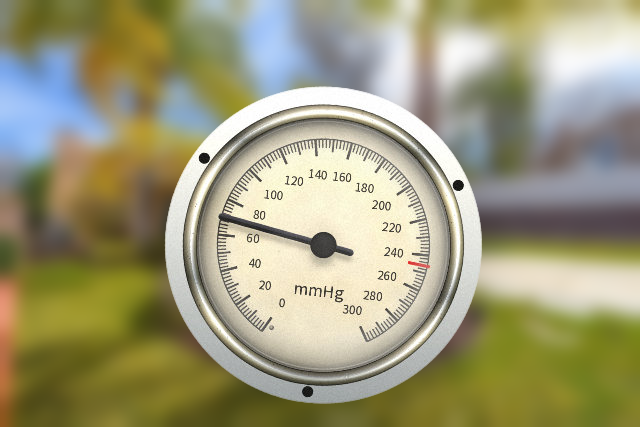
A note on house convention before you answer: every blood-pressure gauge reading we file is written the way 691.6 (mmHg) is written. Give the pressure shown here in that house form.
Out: 70 (mmHg)
